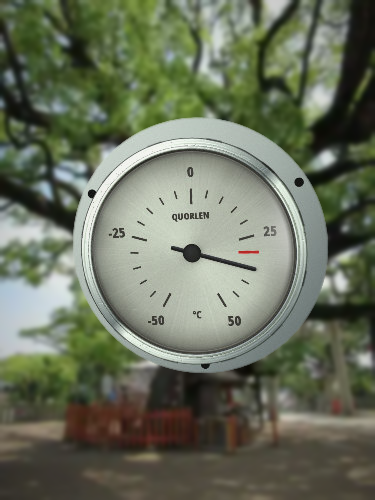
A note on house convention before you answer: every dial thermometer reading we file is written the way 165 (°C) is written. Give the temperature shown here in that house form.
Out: 35 (°C)
